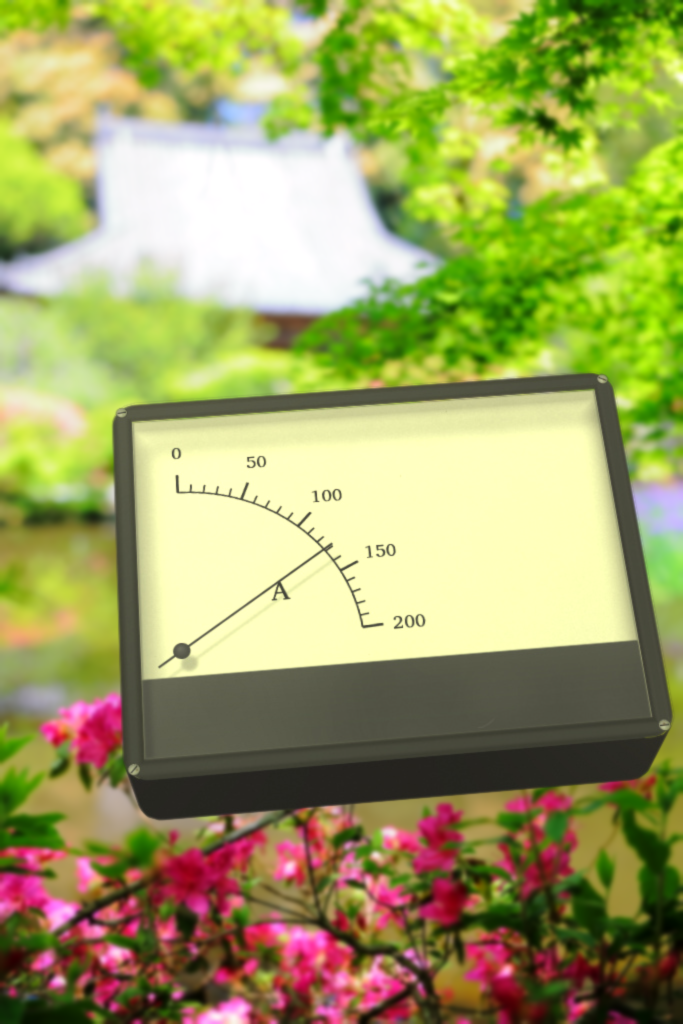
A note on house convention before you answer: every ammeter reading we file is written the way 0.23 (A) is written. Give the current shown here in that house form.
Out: 130 (A)
